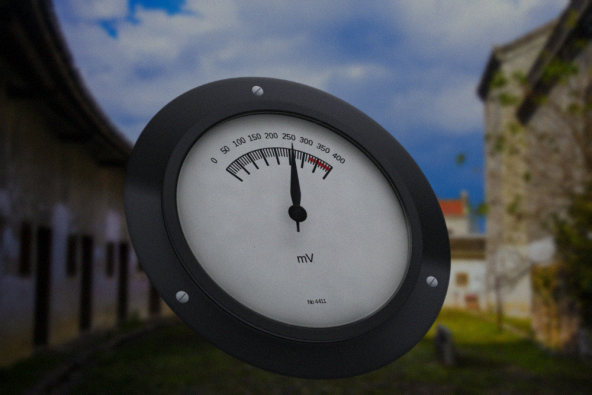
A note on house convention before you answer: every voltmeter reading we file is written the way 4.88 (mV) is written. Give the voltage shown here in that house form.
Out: 250 (mV)
